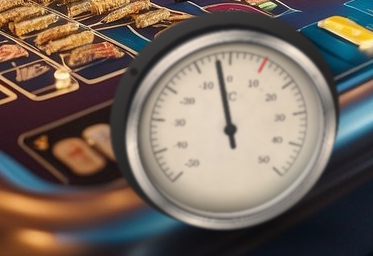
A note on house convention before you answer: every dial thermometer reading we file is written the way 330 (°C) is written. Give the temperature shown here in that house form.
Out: -4 (°C)
